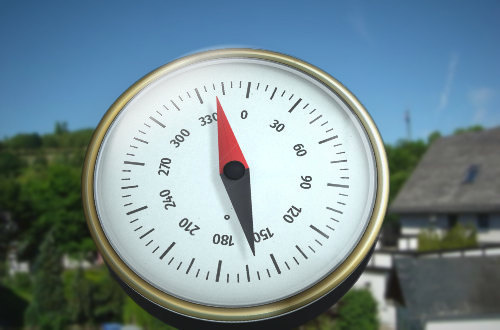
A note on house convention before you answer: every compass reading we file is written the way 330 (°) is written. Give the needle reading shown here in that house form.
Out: 340 (°)
